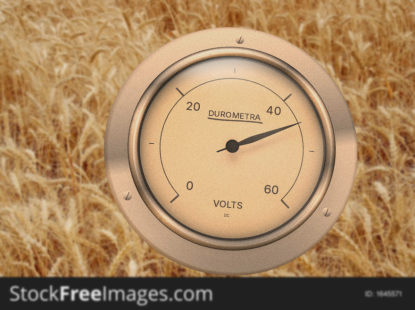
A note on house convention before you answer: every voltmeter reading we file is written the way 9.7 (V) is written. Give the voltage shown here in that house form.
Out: 45 (V)
